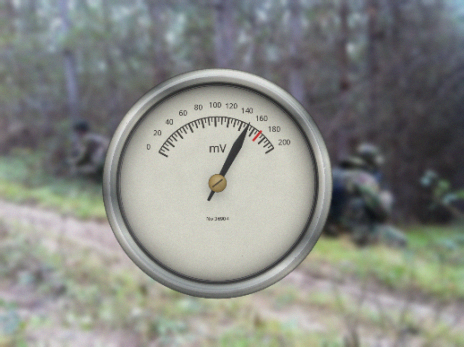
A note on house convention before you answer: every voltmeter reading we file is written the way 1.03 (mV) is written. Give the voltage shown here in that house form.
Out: 150 (mV)
